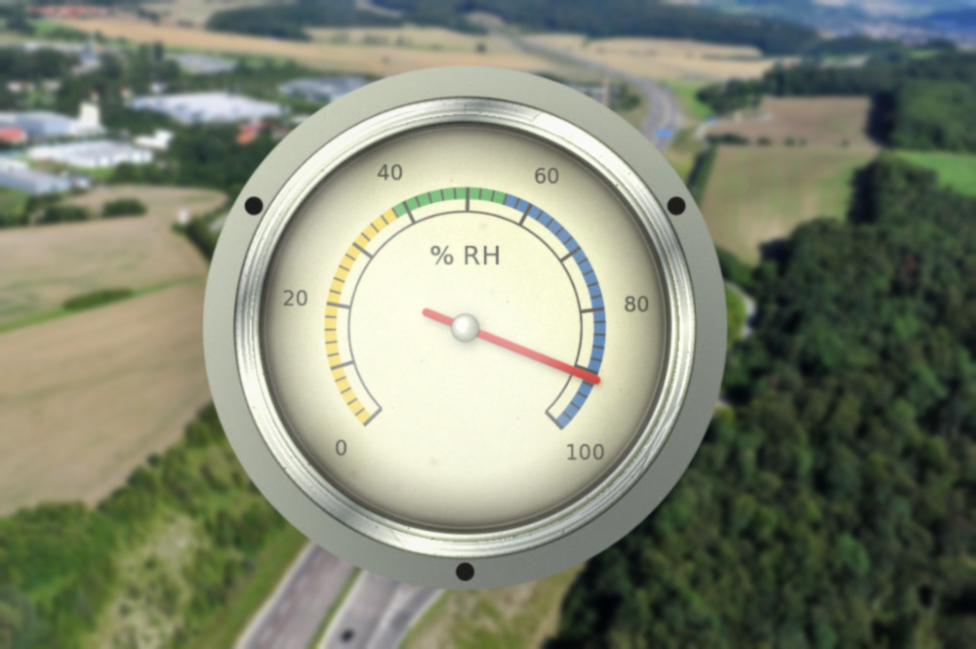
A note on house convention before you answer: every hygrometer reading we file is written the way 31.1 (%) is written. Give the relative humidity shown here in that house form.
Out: 91 (%)
